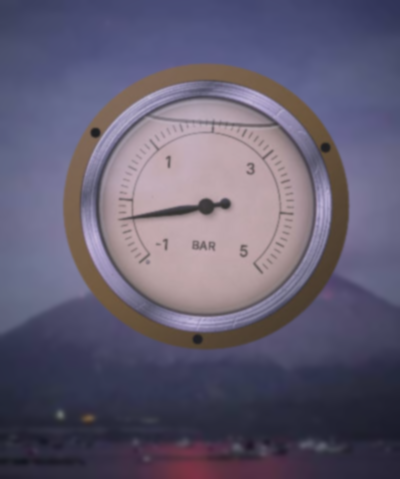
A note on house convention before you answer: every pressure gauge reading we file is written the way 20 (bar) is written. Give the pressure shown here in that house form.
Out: -0.3 (bar)
